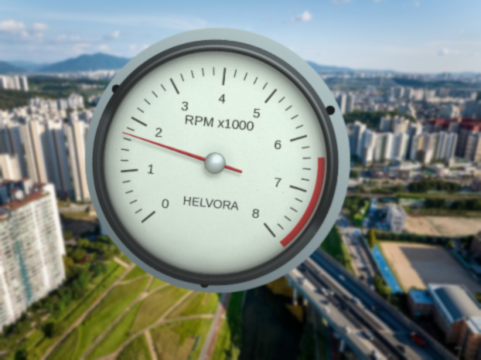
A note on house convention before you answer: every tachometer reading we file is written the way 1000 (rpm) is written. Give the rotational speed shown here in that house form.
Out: 1700 (rpm)
